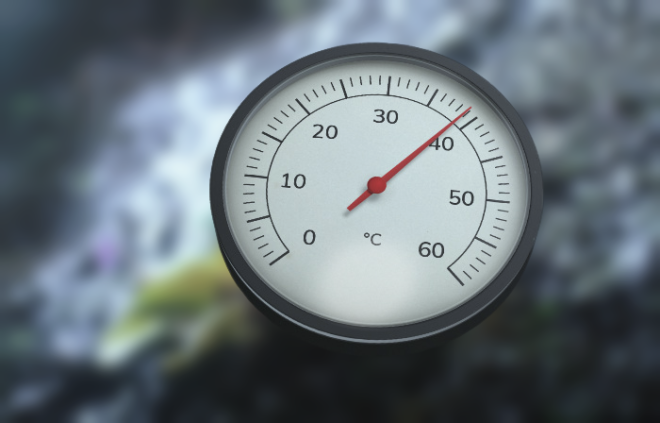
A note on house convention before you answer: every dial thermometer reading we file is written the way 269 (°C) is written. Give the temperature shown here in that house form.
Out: 39 (°C)
